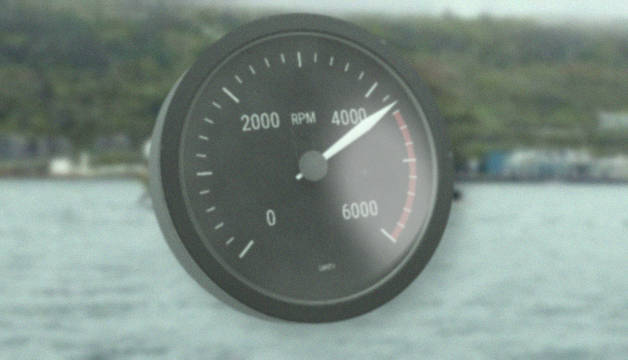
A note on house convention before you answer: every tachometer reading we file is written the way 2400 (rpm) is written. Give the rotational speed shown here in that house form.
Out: 4300 (rpm)
